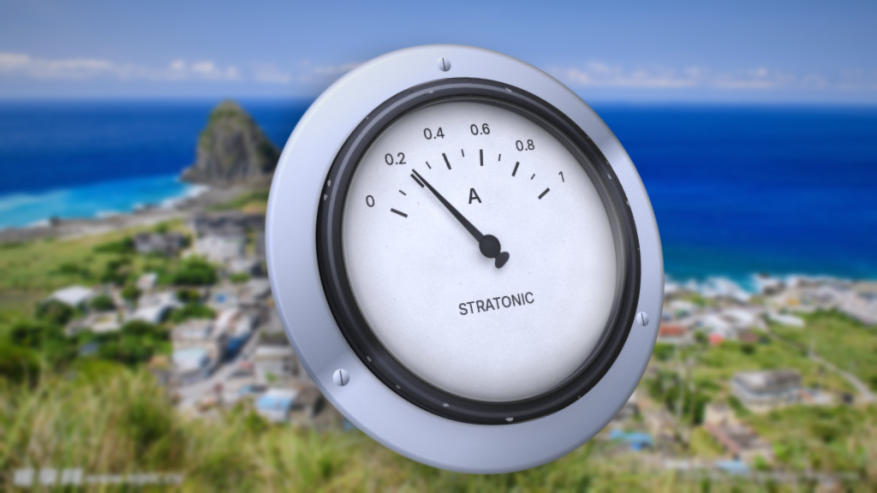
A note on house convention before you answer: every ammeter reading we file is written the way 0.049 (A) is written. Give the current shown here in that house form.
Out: 0.2 (A)
